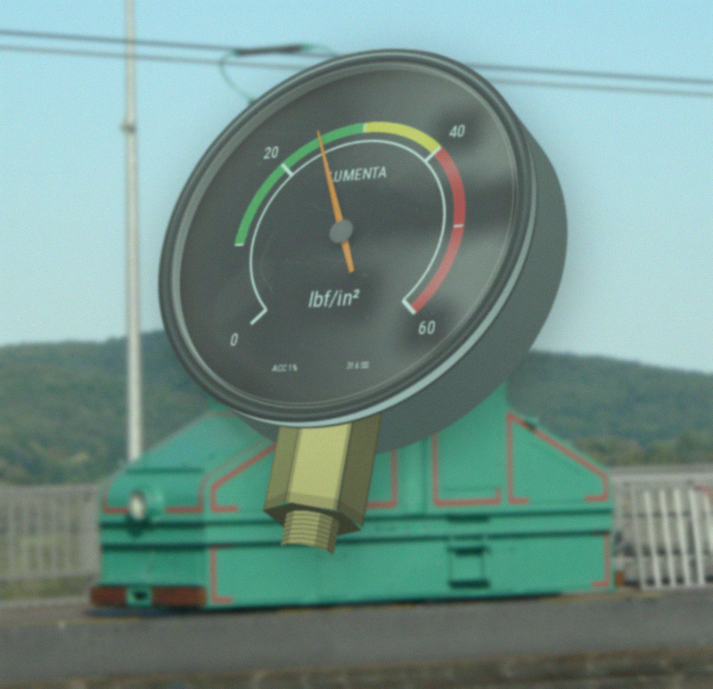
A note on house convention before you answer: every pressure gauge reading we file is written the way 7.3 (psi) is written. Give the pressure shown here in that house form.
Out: 25 (psi)
